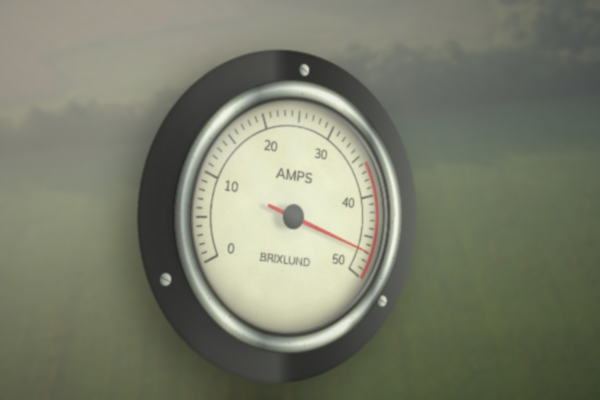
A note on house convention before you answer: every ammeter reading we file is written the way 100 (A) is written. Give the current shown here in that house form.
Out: 47 (A)
